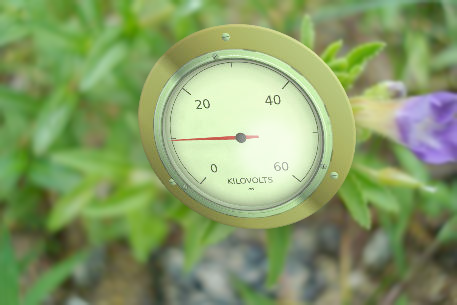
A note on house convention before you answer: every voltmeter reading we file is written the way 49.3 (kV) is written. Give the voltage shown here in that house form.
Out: 10 (kV)
